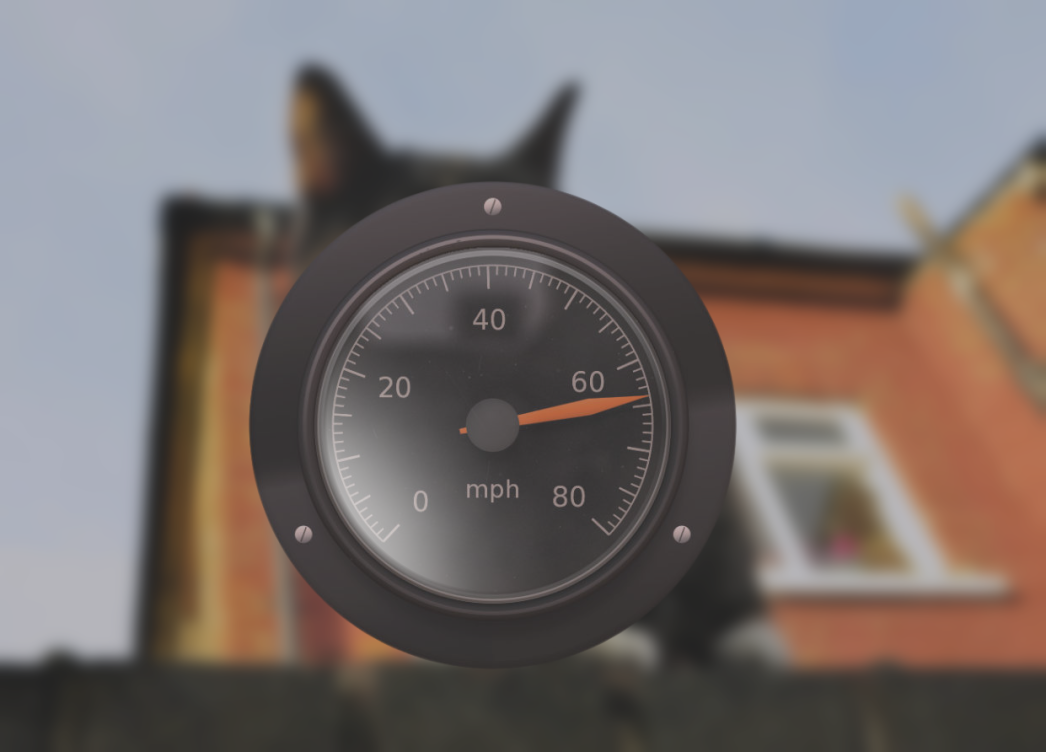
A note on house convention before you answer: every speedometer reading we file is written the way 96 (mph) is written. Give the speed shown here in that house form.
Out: 64 (mph)
